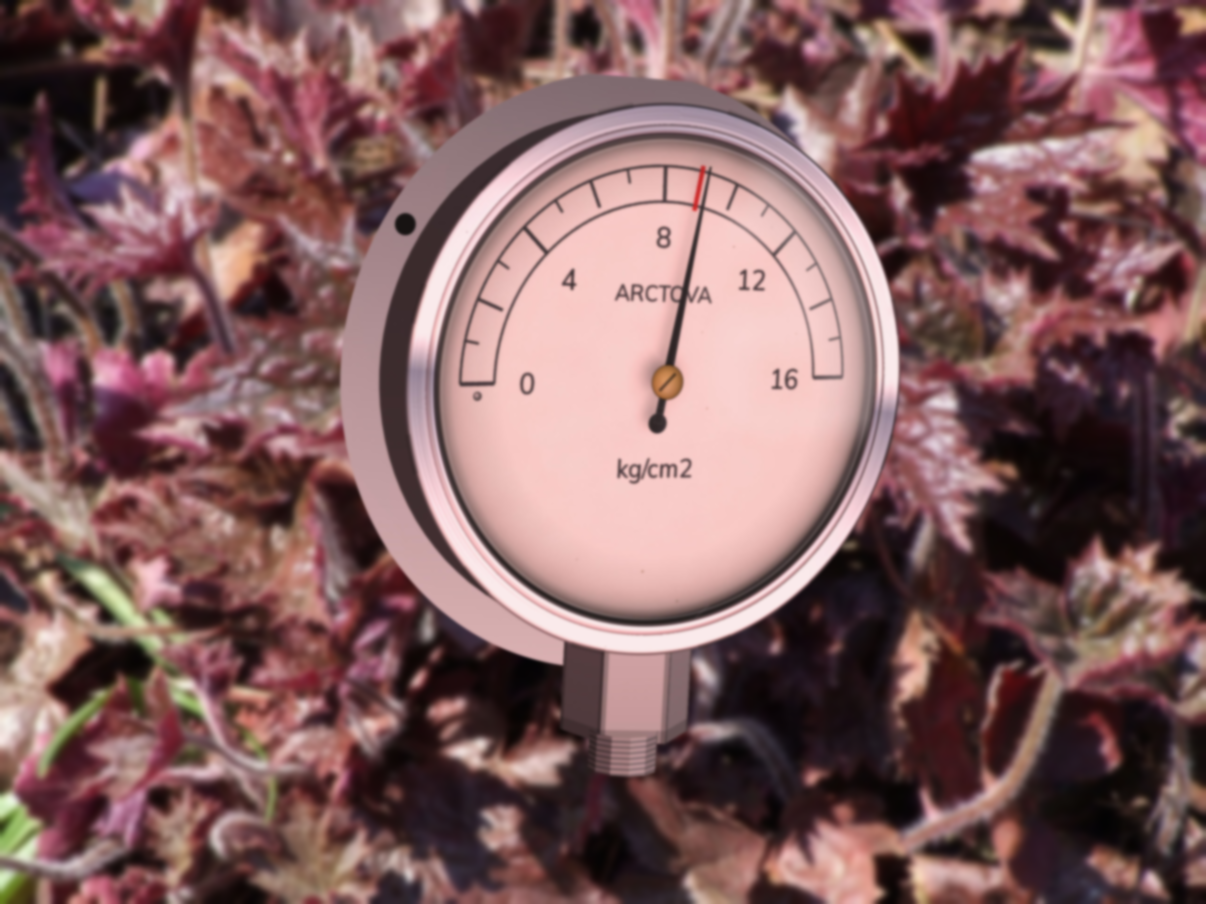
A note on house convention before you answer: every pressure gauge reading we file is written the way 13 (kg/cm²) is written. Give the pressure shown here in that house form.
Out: 9 (kg/cm²)
